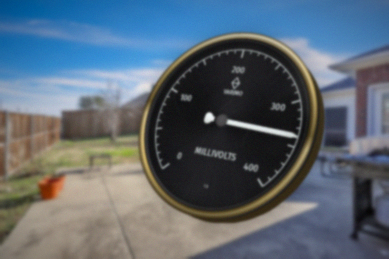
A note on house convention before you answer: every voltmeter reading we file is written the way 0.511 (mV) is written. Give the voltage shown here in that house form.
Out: 340 (mV)
